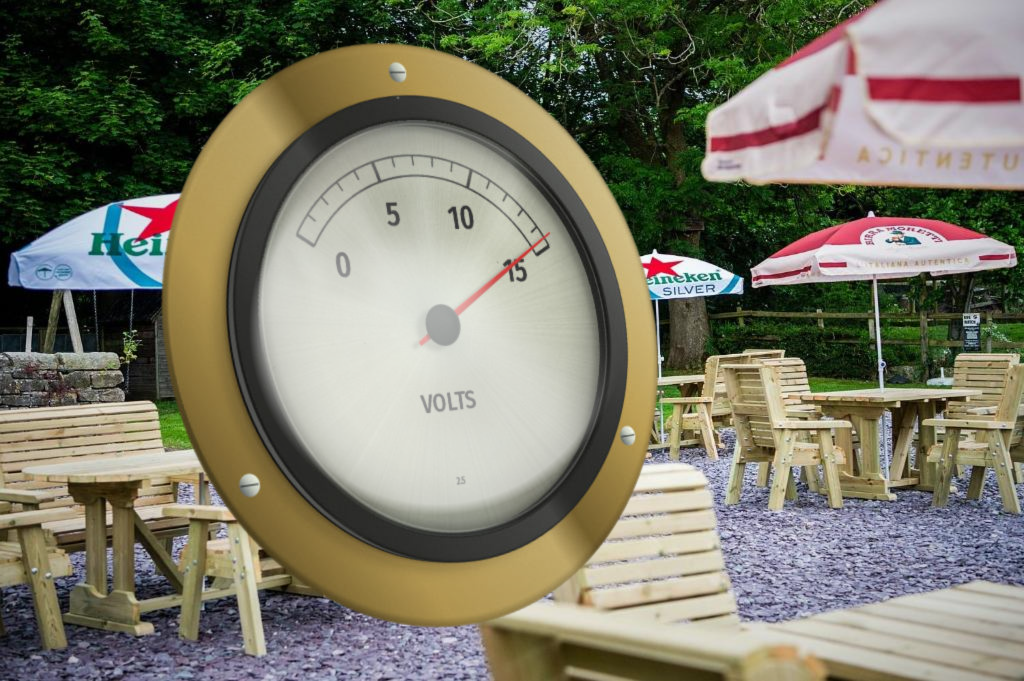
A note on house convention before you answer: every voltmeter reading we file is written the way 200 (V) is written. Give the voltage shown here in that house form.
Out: 14.5 (V)
